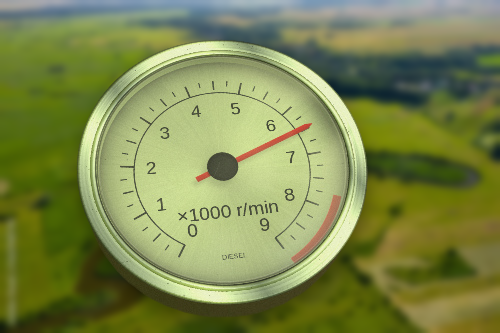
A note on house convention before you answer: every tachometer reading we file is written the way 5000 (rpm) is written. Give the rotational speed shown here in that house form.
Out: 6500 (rpm)
